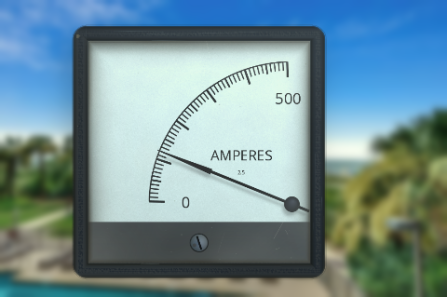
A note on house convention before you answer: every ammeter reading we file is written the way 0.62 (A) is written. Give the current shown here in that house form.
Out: 120 (A)
